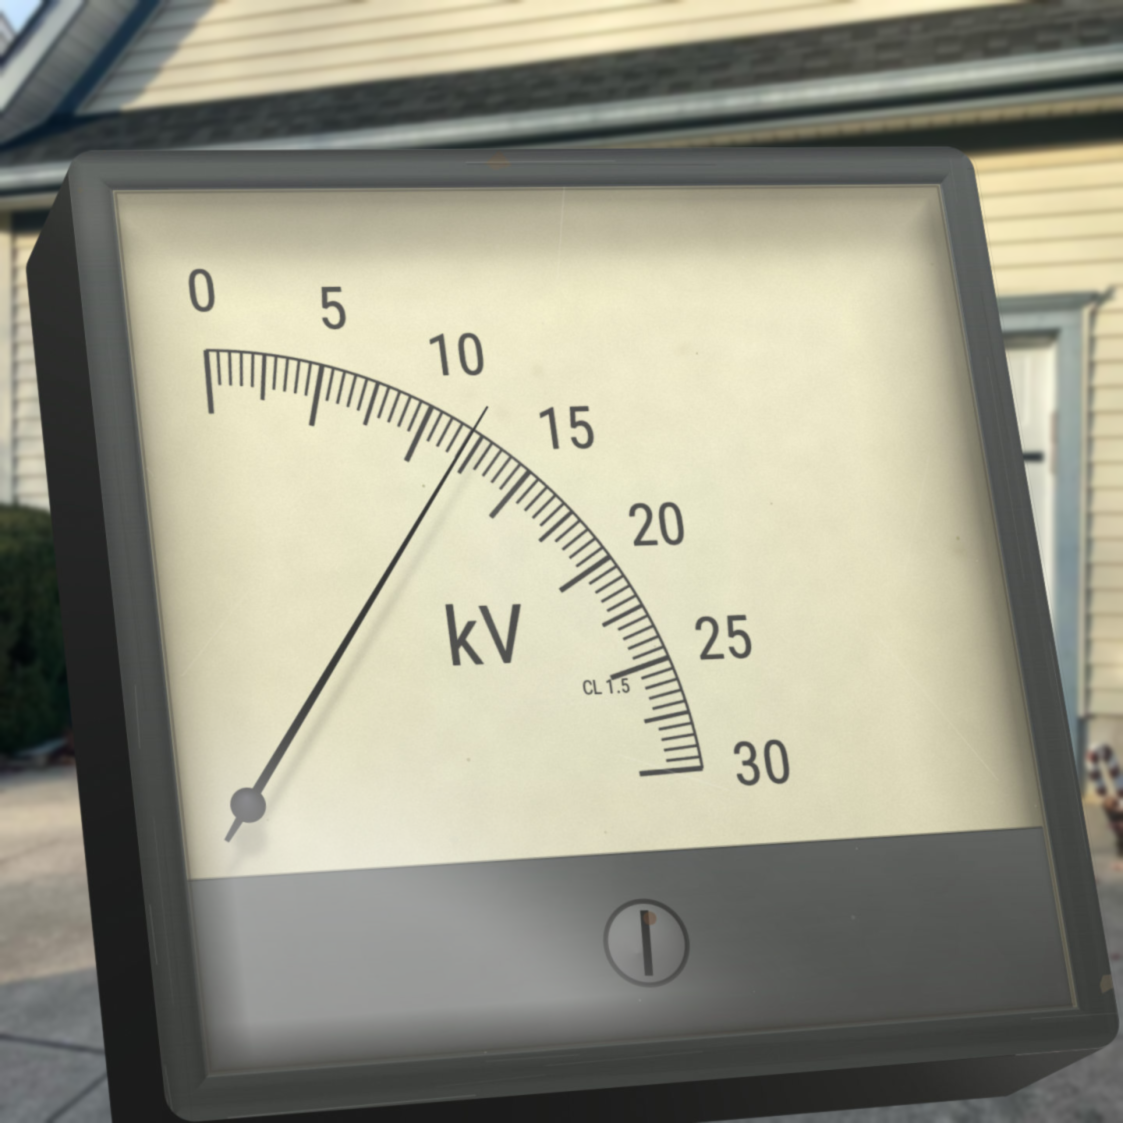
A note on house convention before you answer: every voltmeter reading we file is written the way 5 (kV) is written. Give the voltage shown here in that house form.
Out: 12 (kV)
